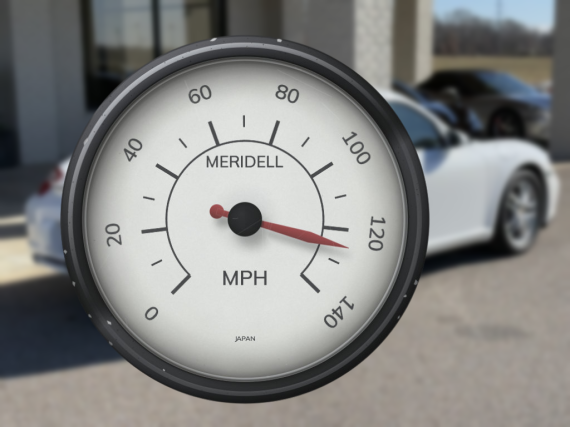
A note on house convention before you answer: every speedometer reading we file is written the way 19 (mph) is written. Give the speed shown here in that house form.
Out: 125 (mph)
